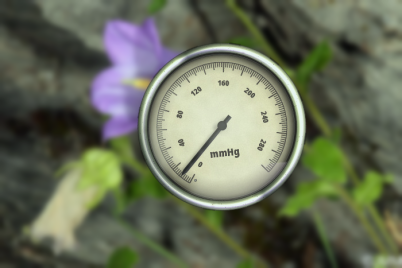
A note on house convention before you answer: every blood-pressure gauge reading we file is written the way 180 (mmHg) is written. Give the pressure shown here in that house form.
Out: 10 (mmHg)
